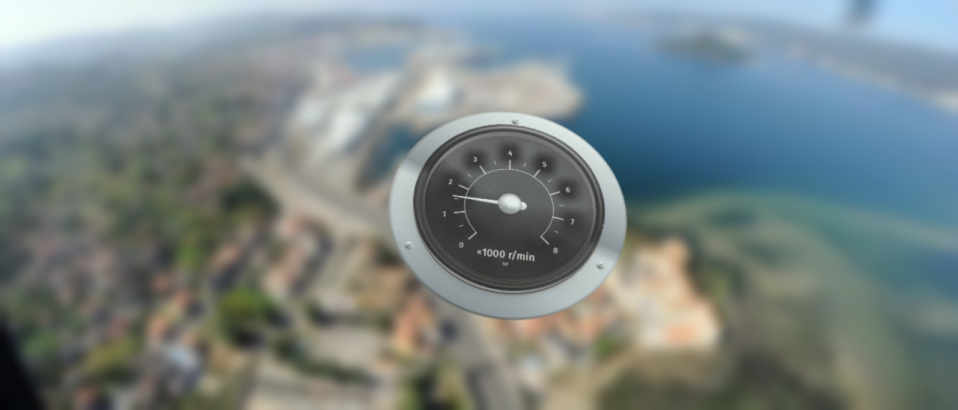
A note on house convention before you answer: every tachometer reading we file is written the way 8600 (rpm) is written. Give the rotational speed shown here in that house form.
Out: 1500 (rpm)
